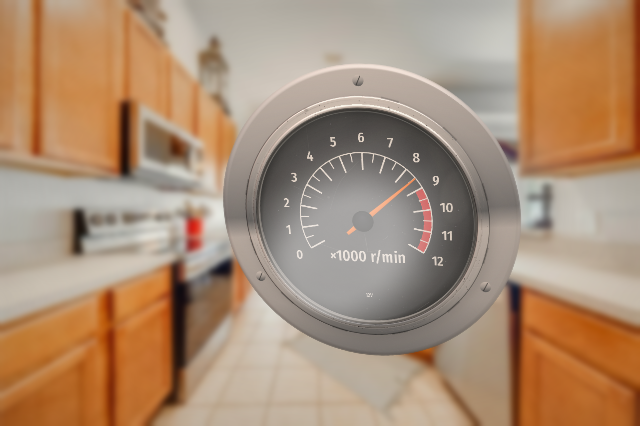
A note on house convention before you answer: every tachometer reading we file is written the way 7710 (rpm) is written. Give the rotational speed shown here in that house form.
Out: 8500 (rpm)
